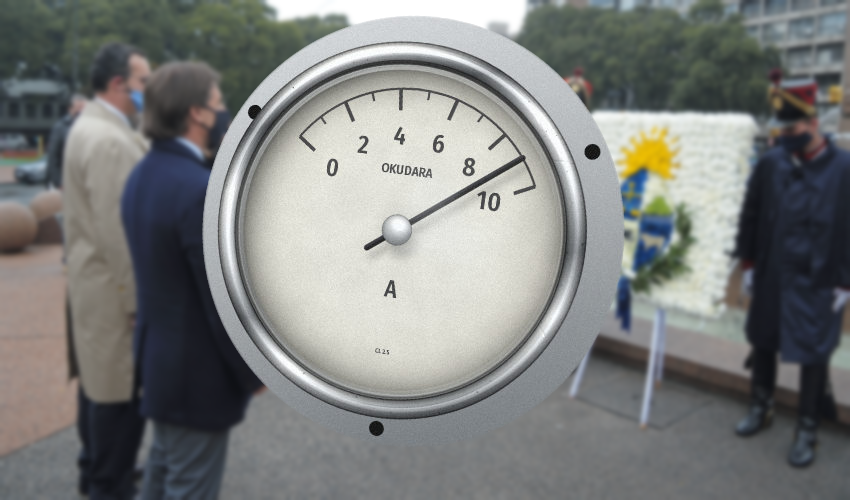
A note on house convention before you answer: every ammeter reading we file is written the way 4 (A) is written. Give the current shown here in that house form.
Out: 9 (A)
